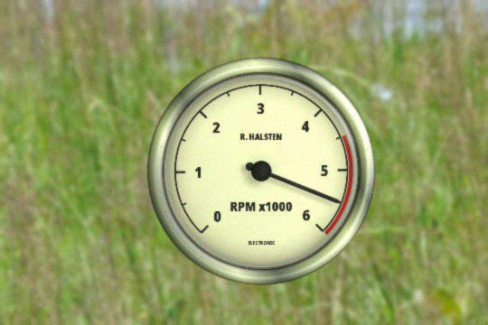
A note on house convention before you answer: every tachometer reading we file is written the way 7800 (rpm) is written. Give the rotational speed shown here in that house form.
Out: 5500 (rpm)
